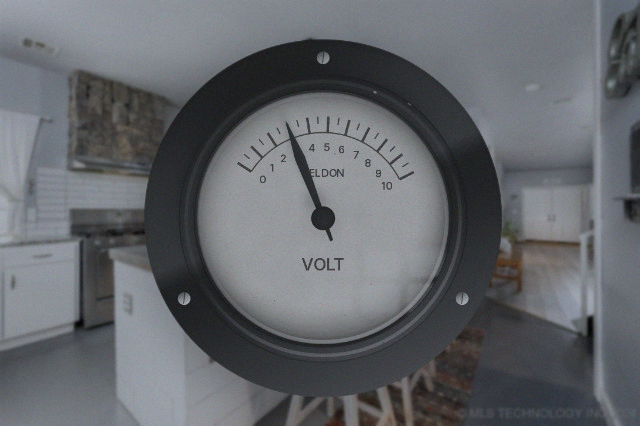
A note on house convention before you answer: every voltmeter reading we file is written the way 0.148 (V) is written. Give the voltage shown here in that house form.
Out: 3 (V)
